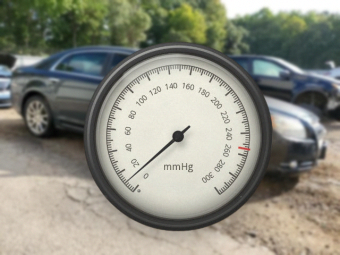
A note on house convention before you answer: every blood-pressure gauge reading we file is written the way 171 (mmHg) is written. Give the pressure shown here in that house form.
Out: 10 (mmHg)
